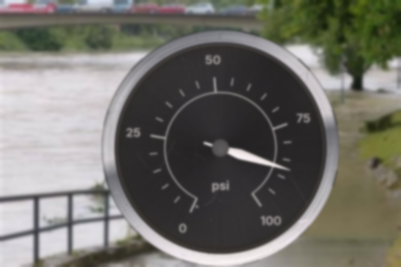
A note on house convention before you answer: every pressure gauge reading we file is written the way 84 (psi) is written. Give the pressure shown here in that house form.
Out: 87.5 (psi)
